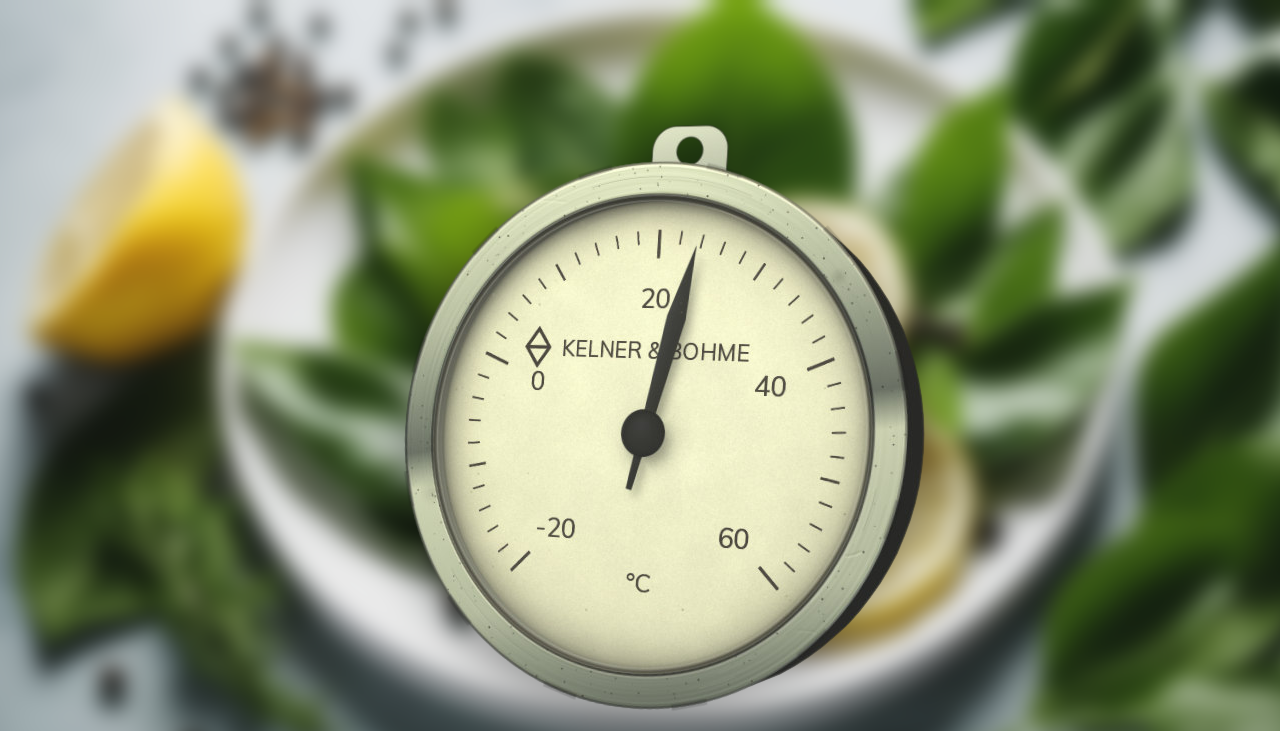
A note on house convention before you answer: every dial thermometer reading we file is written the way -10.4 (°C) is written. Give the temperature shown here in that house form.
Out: 24 (°C)
